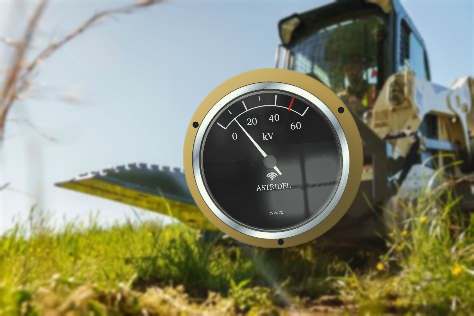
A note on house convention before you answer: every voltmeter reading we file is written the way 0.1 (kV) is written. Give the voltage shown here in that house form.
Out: 10 (kV)
